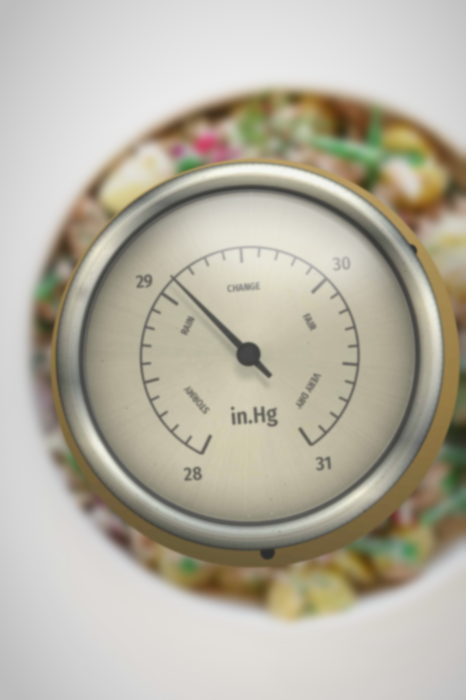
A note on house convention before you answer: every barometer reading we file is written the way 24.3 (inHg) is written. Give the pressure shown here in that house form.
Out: 29.1 (inHg)
